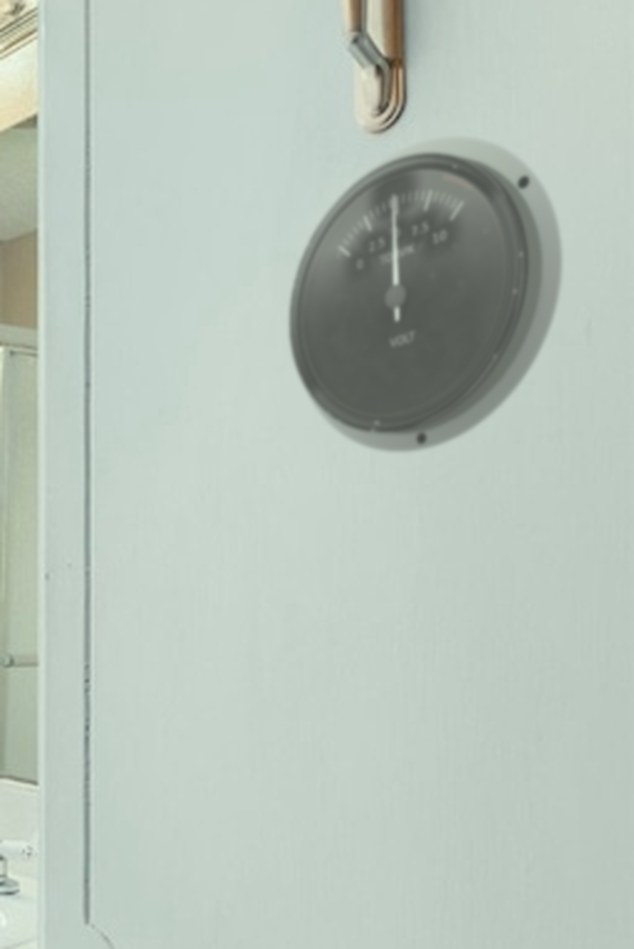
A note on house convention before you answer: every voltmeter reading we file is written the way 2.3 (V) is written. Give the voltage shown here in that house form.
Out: 5 (V)
